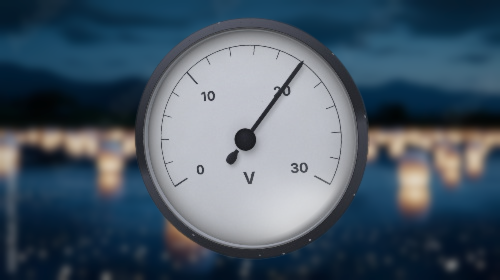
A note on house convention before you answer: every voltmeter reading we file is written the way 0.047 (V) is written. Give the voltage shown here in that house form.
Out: 20 (V)
